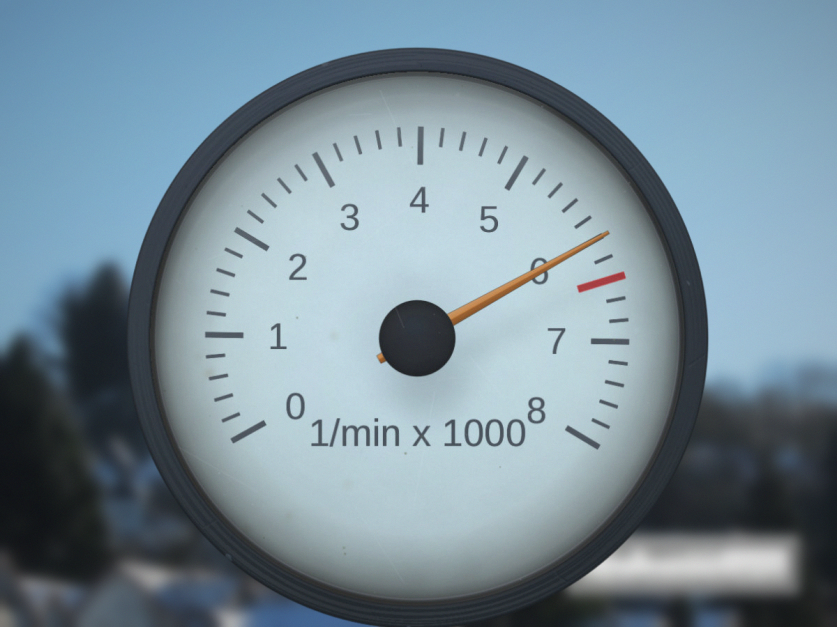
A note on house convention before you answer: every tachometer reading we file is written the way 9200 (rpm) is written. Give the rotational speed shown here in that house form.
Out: 6000 (rpm)
